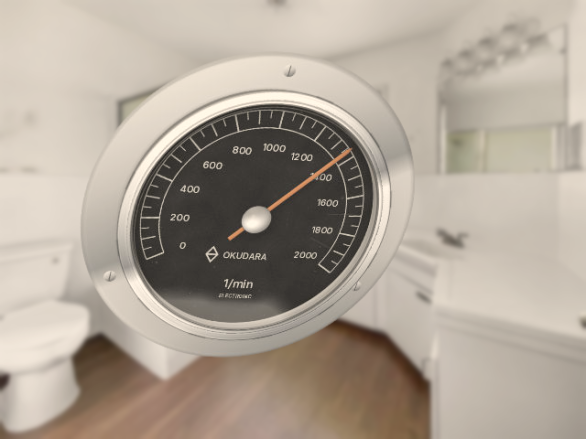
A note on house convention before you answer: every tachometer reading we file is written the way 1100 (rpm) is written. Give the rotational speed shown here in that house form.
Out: 1350 (rpm)
